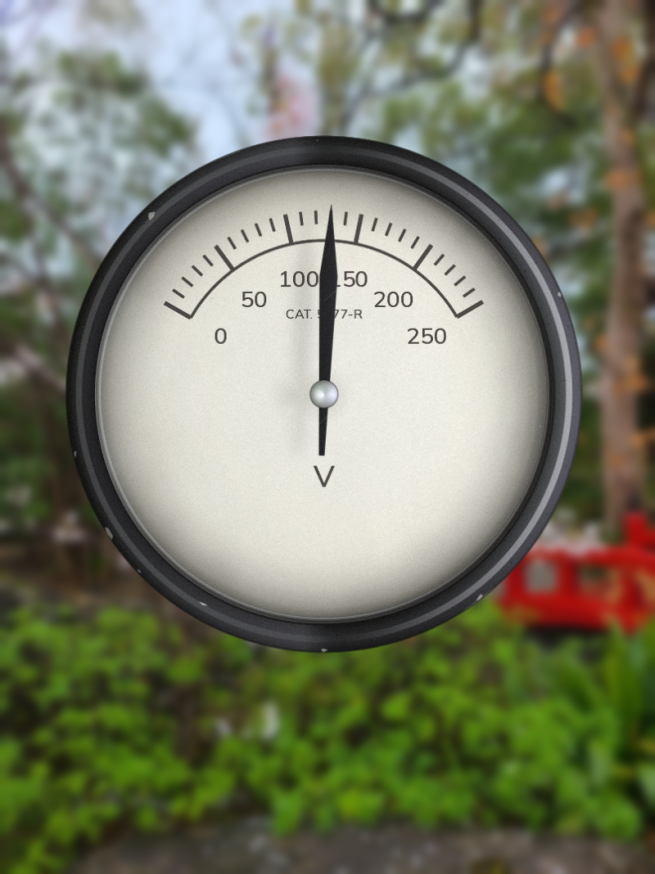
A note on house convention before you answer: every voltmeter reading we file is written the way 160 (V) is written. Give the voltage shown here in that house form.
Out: 130 (V)
